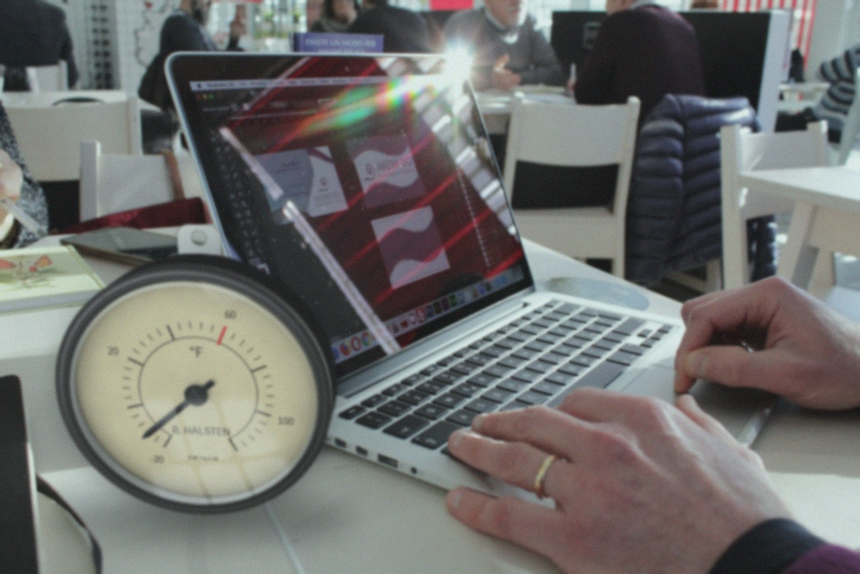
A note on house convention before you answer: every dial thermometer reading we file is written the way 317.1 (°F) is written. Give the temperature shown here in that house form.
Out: -12 (°F)
